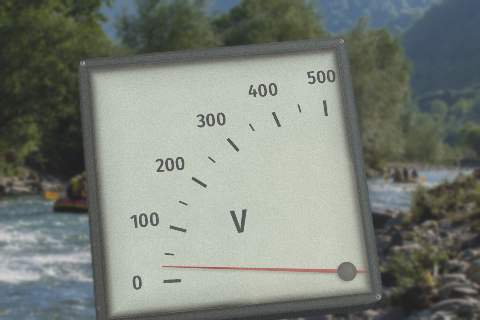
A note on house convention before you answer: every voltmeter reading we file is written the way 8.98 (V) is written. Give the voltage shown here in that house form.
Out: 25 (V)
